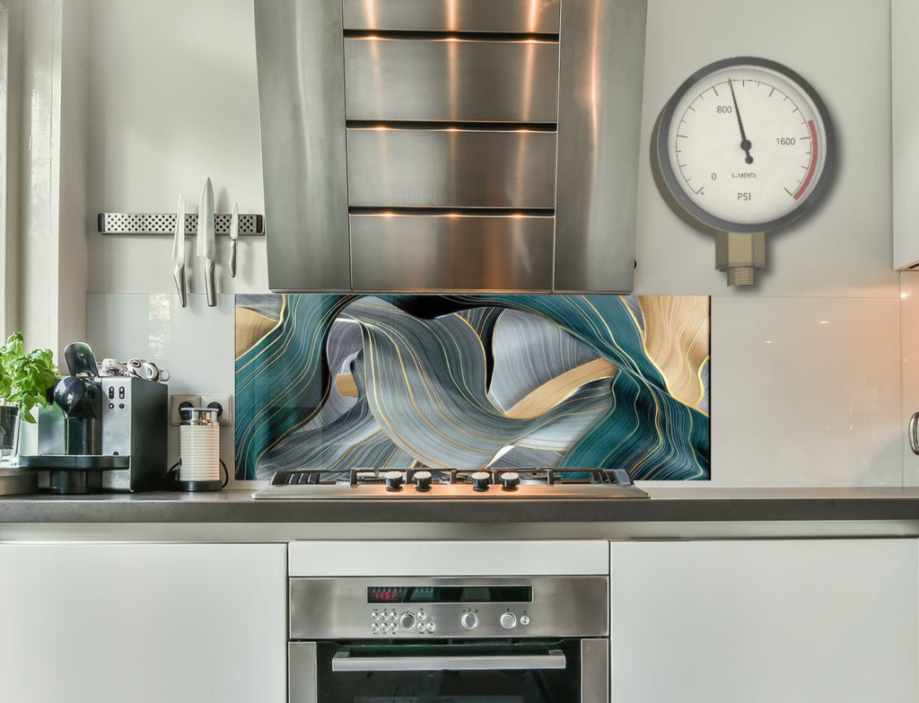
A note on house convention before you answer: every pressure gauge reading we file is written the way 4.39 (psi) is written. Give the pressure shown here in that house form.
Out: 900 (psi)
